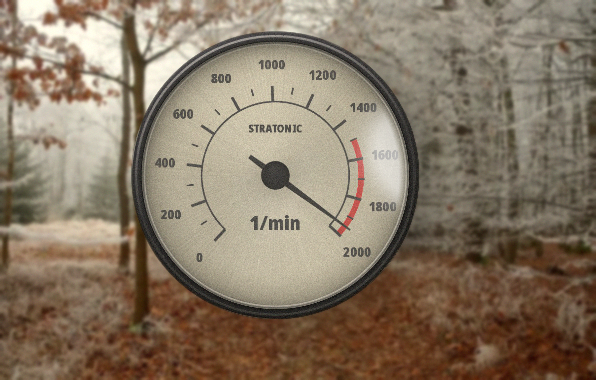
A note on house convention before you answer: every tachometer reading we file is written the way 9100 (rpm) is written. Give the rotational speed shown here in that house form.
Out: 1950 (rpm)
